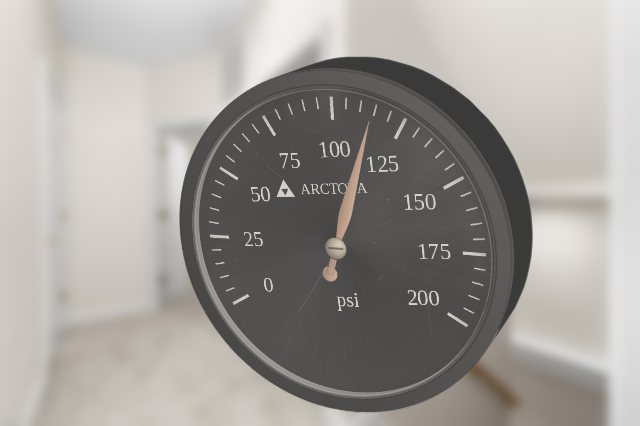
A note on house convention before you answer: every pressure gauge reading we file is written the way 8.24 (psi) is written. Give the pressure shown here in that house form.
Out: 115 (psi)
